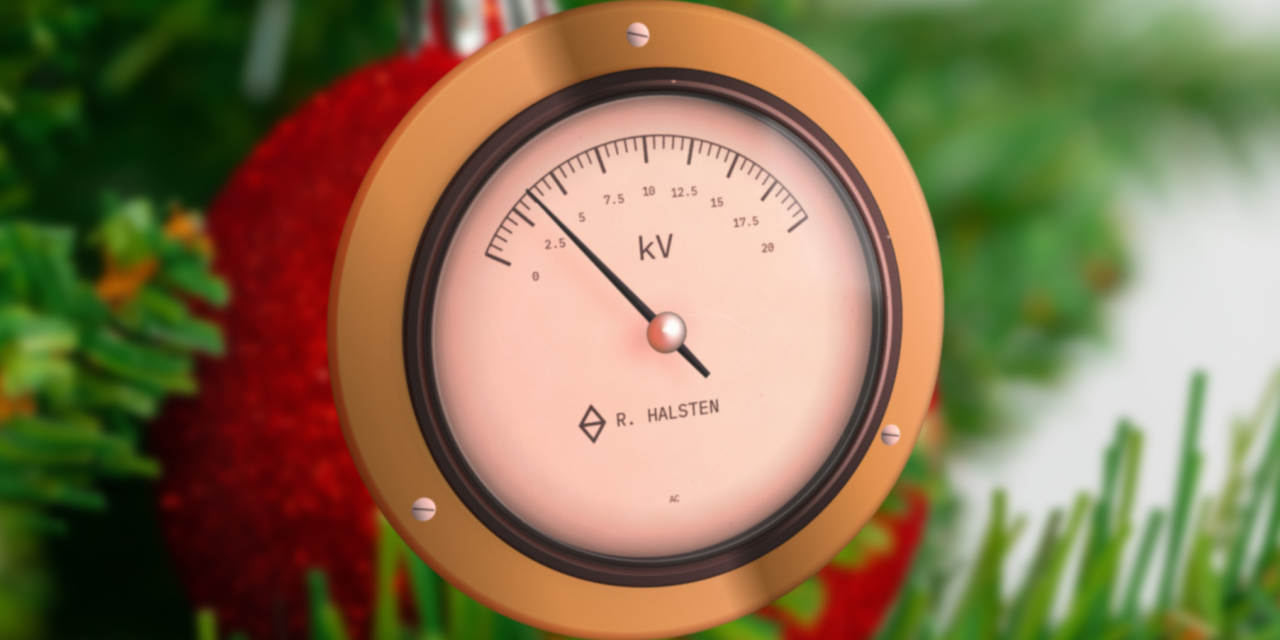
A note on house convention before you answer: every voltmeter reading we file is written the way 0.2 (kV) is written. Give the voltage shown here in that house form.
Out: 3.5 (kV)
